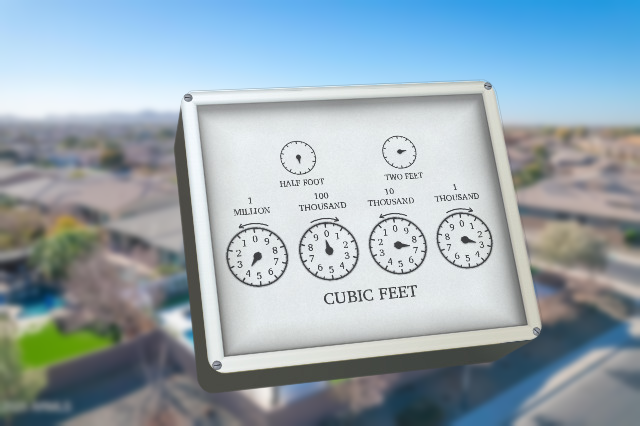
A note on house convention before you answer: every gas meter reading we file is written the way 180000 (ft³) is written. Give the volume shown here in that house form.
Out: 397300 (ft³)
